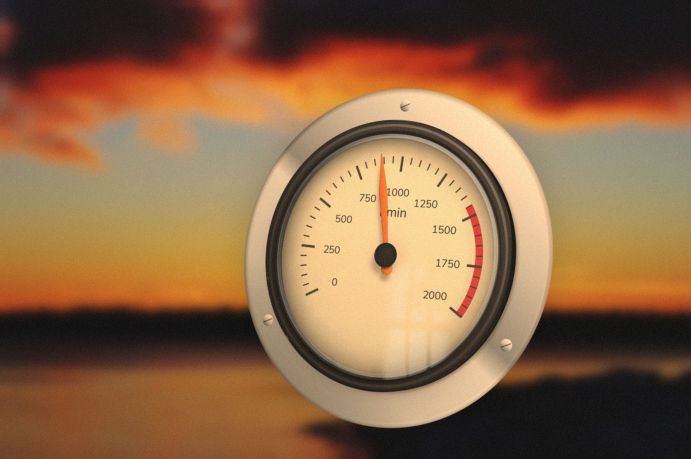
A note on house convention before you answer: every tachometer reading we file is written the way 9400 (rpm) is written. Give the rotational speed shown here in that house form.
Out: 900 (rpm)
